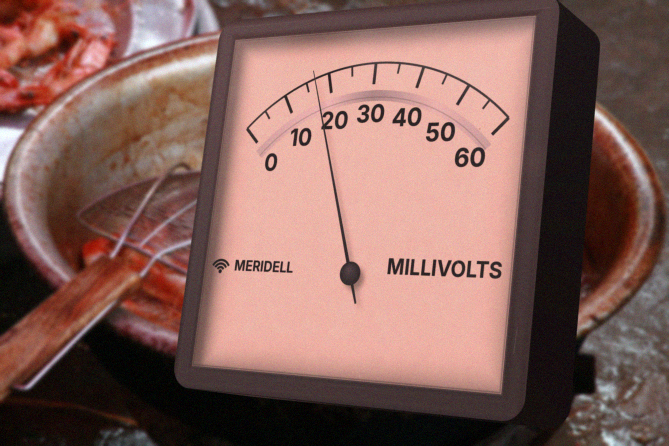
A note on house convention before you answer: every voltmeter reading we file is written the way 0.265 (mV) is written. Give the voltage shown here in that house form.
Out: 17.5 (mV)
